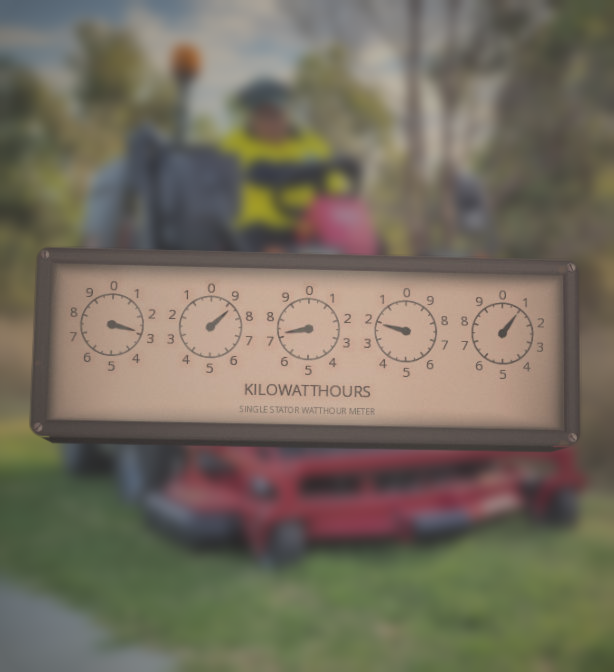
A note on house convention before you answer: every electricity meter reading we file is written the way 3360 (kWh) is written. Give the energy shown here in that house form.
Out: 28721 (kWh)
